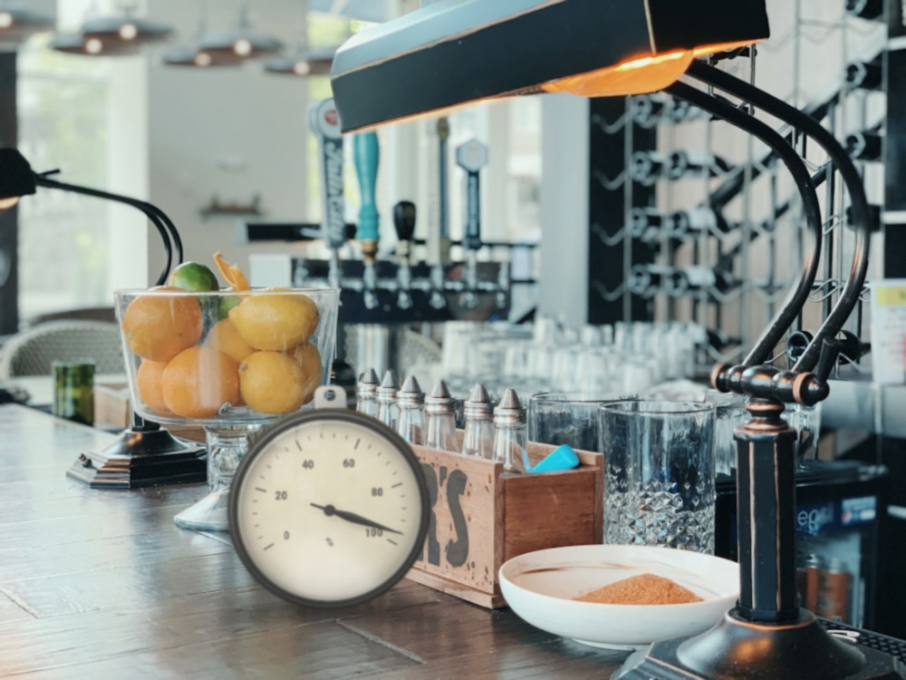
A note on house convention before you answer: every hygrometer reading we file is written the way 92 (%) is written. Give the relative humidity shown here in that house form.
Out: 96 (%)
